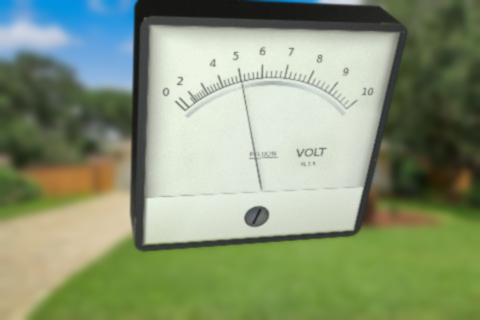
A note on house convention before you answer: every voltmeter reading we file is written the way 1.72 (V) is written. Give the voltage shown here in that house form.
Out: 5 (V)
